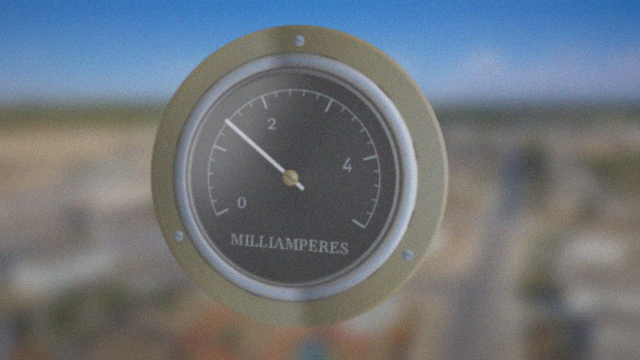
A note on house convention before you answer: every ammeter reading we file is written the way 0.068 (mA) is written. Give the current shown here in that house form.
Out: 1.4 (mA)
